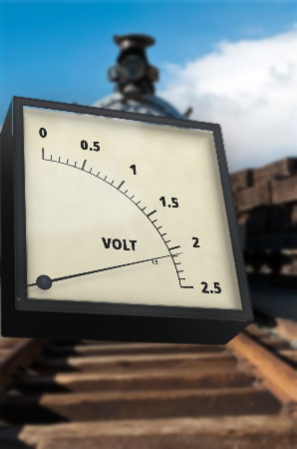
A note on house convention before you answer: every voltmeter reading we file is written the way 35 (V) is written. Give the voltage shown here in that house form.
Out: 2.1 (V)
